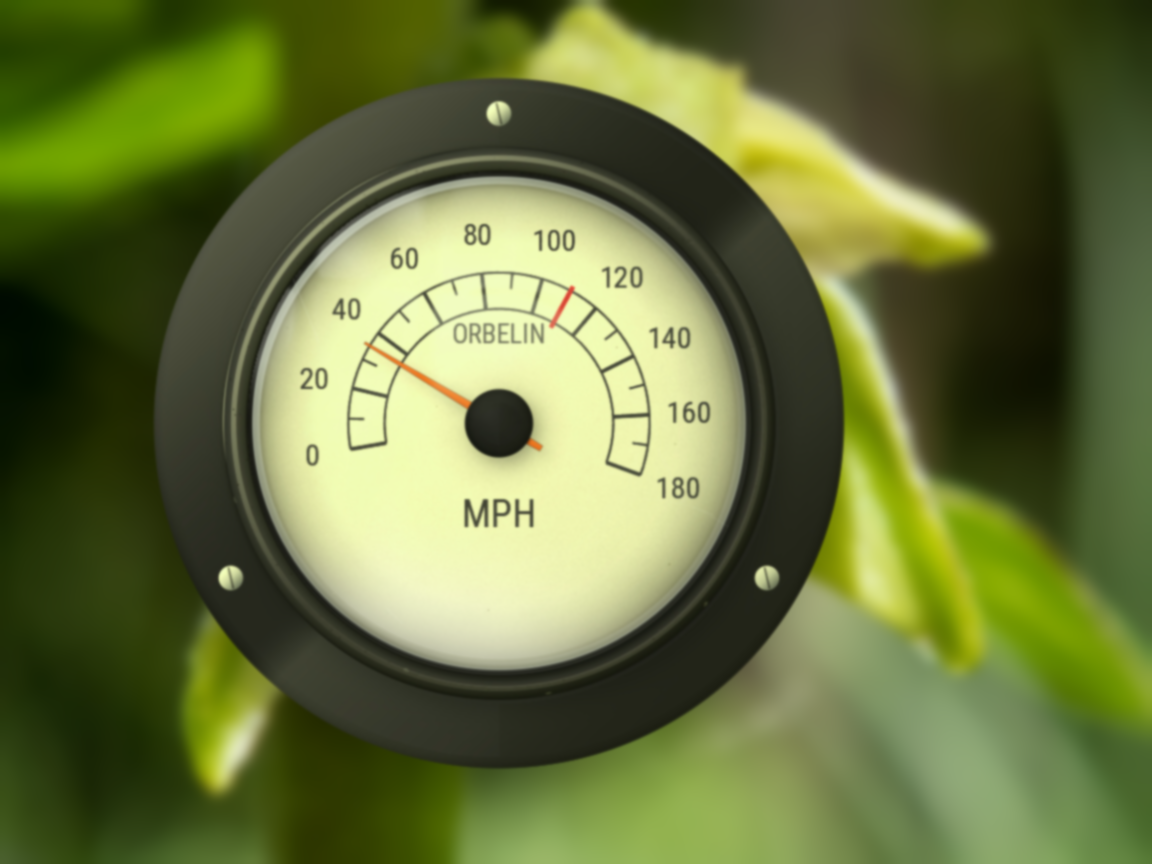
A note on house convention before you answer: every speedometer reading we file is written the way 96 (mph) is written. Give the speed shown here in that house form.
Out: 35 (mph)
